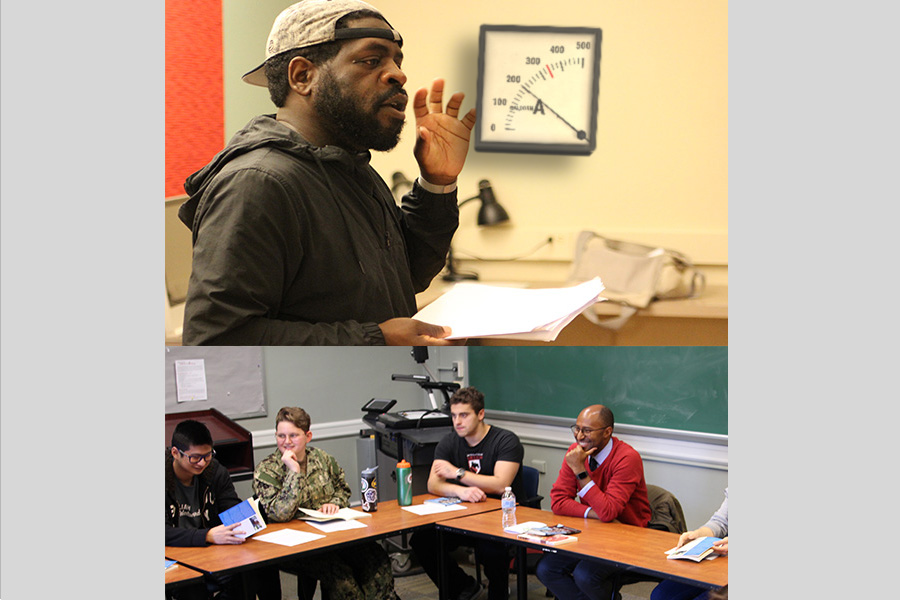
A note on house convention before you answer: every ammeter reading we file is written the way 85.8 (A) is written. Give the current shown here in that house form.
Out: 200 (A)
